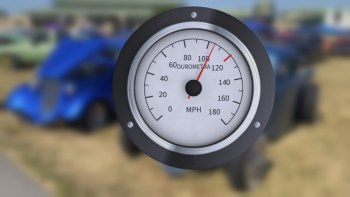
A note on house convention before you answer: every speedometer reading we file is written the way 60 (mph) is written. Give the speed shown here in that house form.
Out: 105 (mph)
